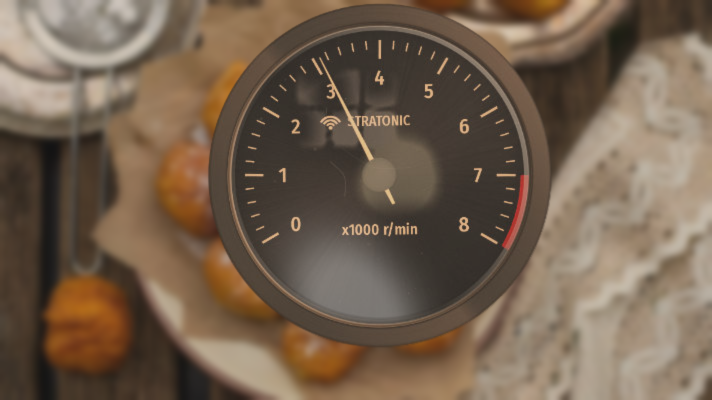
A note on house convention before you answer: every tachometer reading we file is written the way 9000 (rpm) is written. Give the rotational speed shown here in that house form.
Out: 3100 (rpm)
